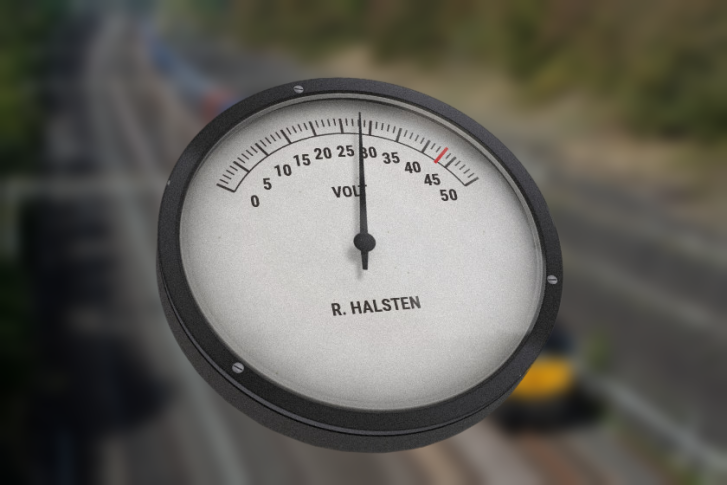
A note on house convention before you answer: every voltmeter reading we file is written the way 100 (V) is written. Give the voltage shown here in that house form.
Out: 28 (V)
